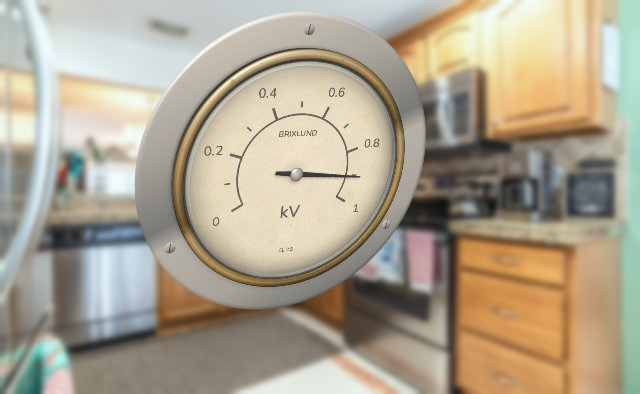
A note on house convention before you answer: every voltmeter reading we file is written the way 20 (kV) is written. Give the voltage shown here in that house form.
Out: 0.9 (kV)
